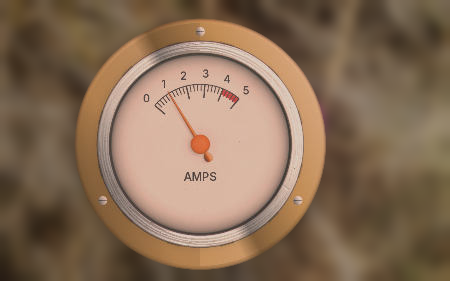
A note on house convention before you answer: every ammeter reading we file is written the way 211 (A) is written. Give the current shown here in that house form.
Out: 1 (A)
